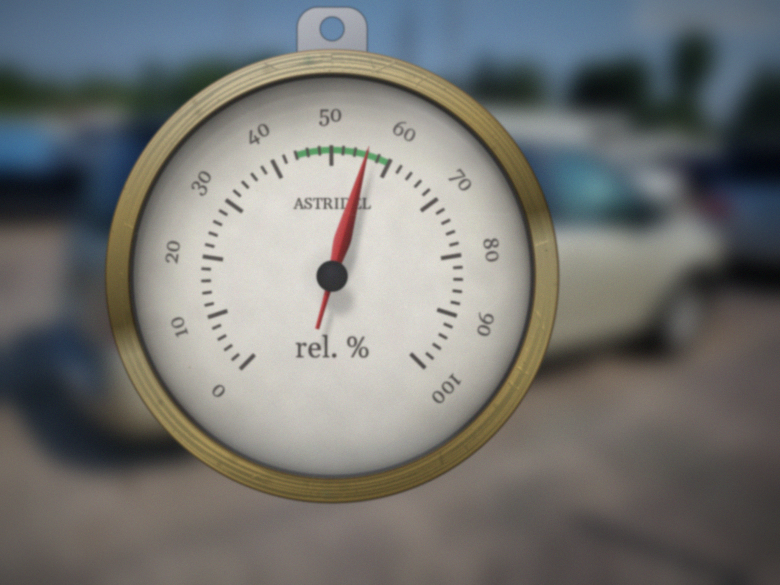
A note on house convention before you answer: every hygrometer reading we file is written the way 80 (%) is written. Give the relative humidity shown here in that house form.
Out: 56 (%)
